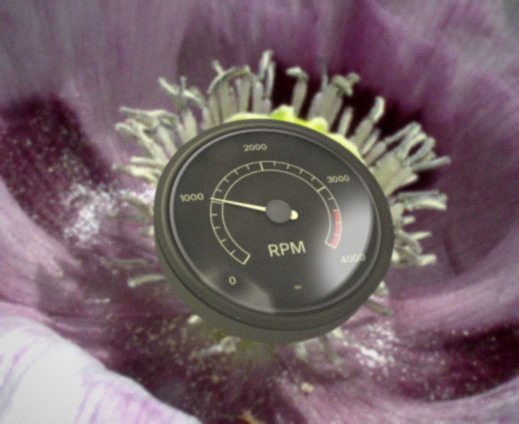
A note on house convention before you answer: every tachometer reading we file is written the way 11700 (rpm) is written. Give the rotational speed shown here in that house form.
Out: 1000 (rpm)
